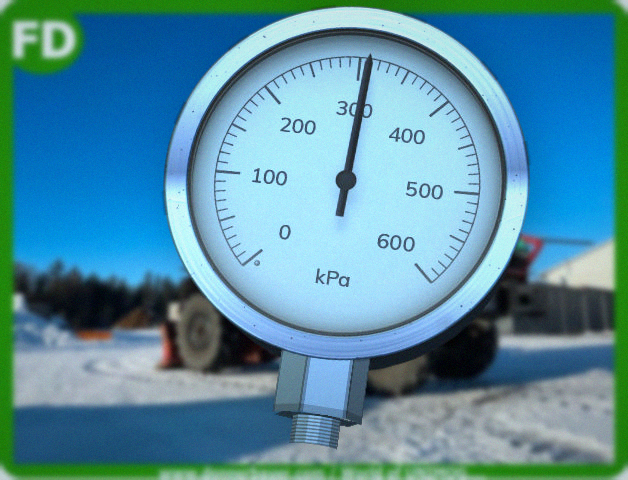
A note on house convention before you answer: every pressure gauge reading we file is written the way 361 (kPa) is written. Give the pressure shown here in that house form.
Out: 310 (kPa)
